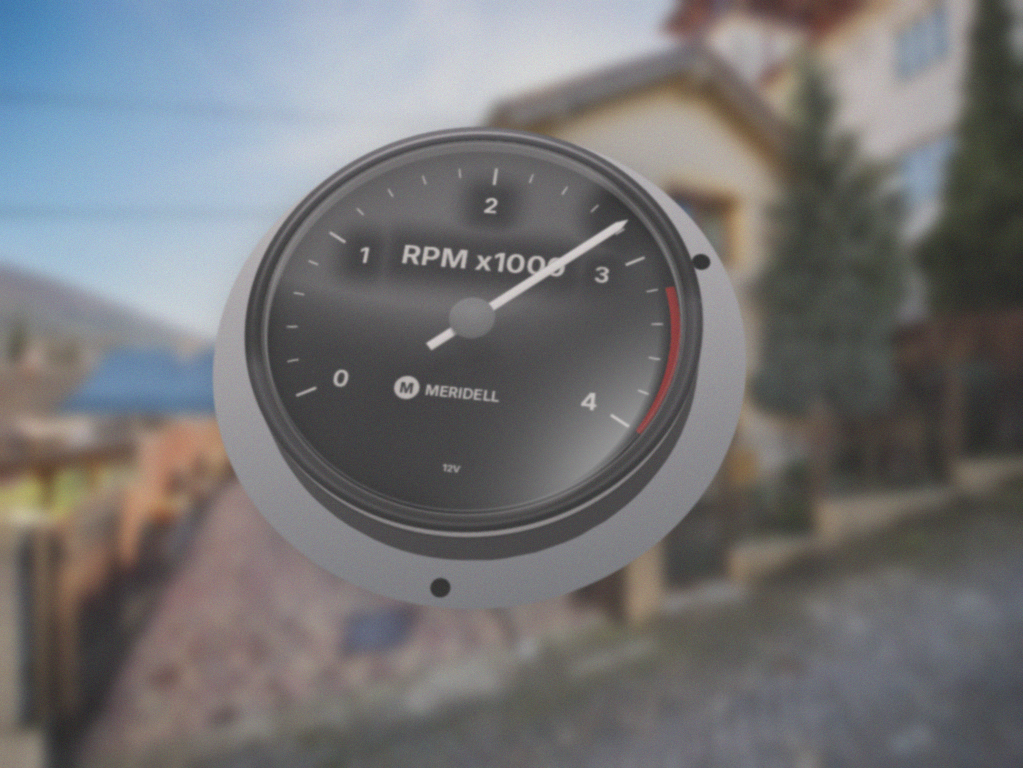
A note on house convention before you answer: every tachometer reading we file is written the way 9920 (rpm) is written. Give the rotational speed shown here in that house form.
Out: 2800 (rpm)
